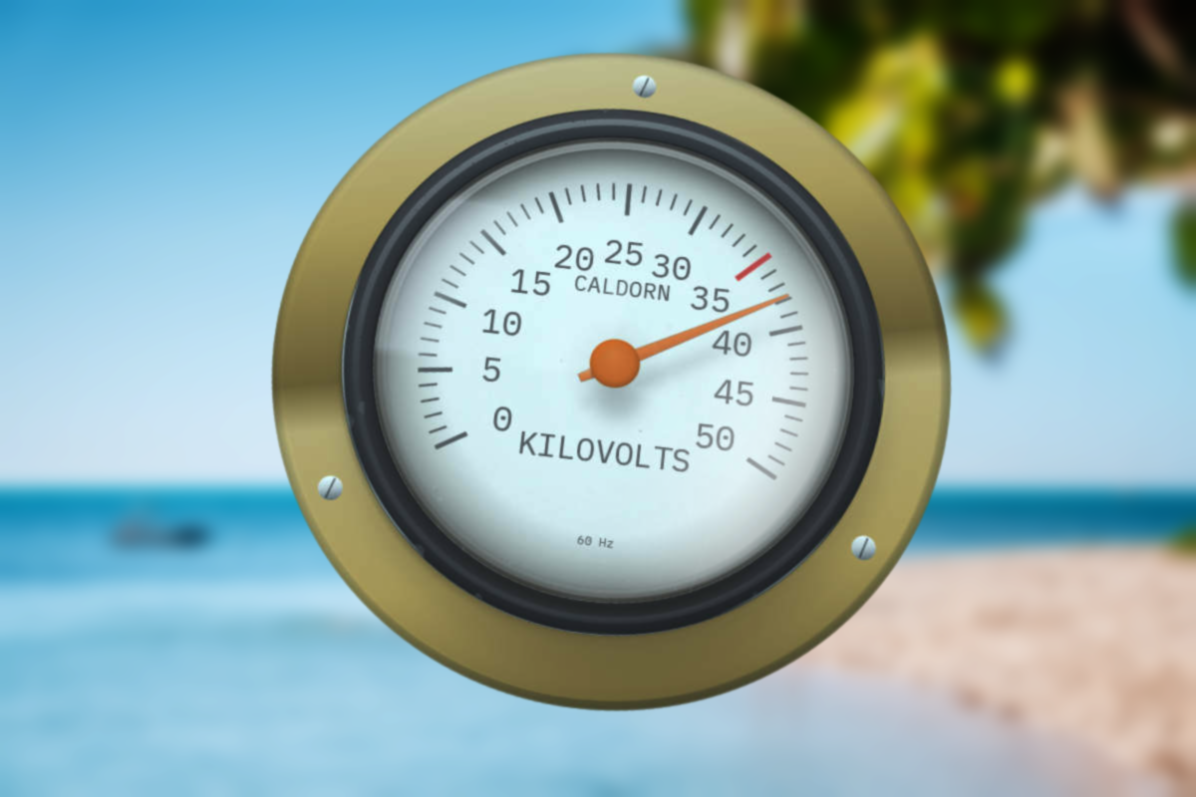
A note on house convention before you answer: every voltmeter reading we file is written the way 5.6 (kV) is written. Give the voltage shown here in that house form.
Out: 38 (kV)
